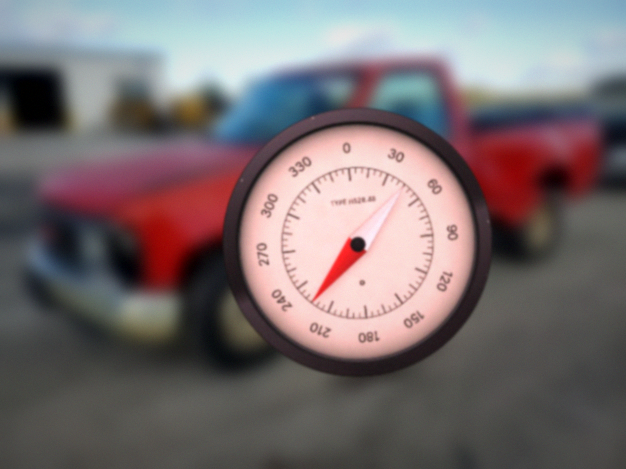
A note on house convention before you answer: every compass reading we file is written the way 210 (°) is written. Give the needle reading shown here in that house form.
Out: 225 (°)
